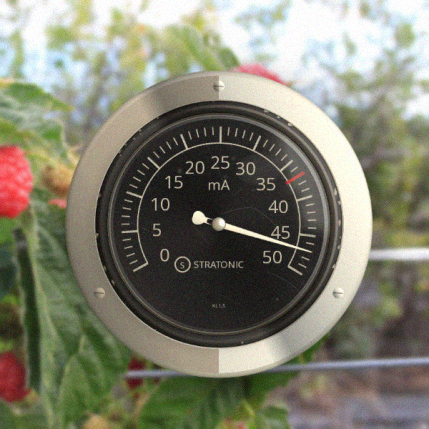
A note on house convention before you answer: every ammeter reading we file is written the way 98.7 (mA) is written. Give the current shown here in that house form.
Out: 47 (mA)
